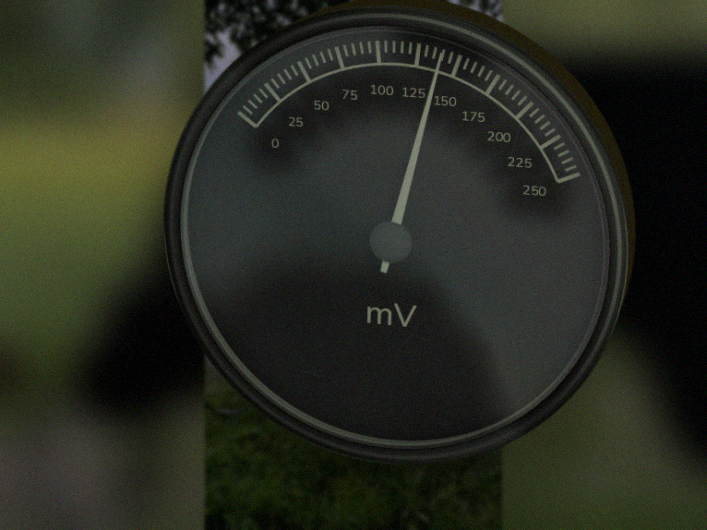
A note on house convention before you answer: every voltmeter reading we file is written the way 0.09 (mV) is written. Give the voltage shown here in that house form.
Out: 140 (mV)
